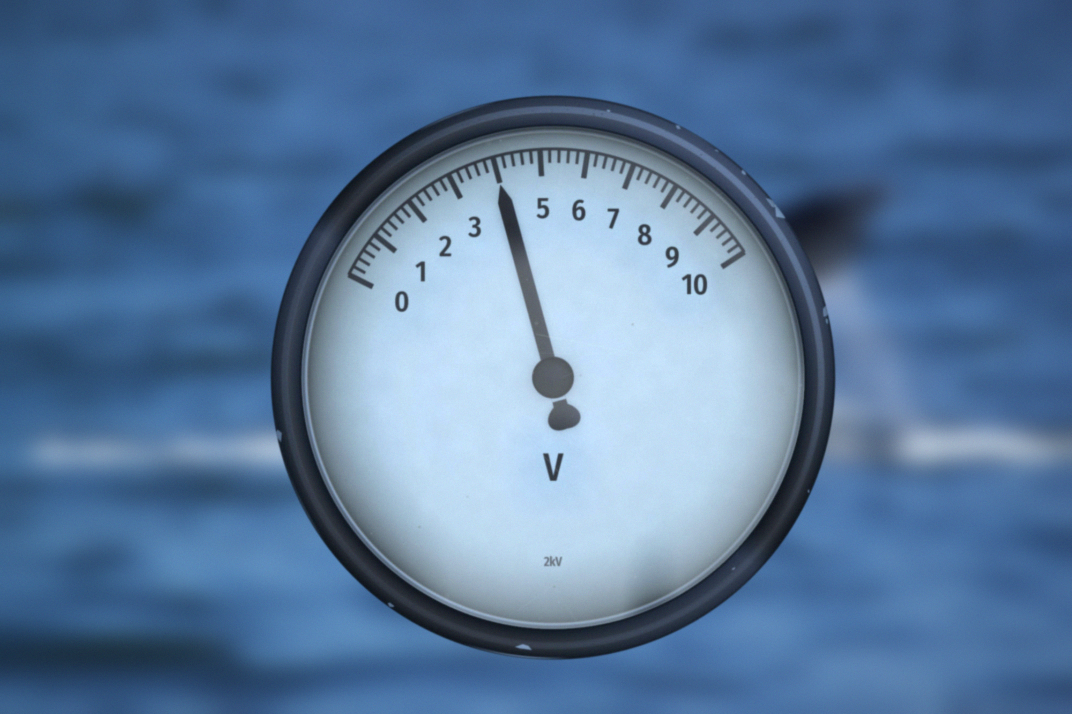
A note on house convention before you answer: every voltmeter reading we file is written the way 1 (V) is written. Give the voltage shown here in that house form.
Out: 4 (V)
